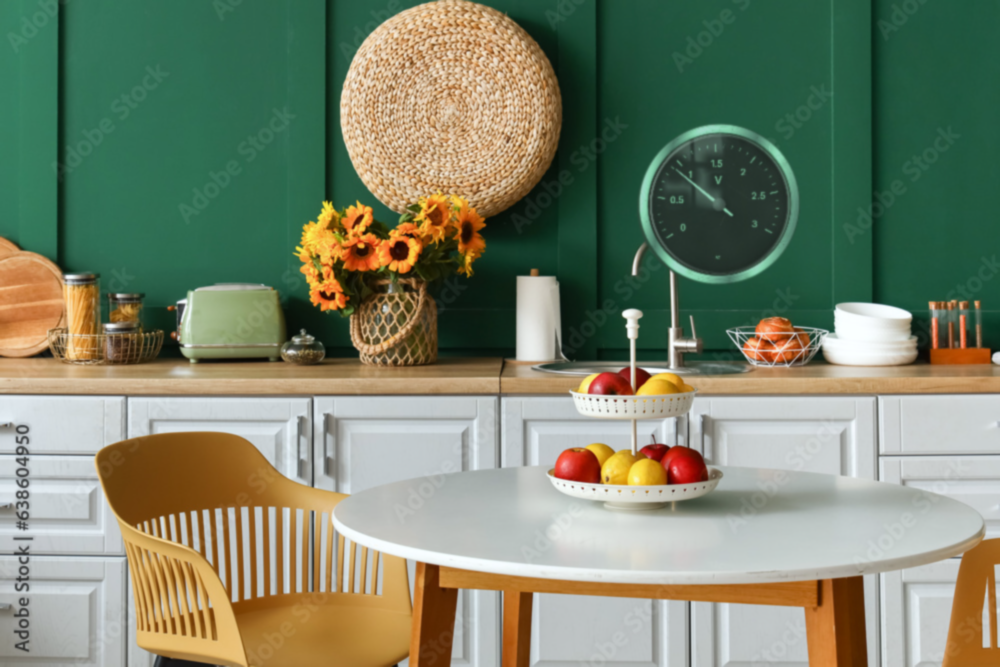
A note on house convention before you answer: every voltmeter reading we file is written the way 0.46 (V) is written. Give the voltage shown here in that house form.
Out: 0.9 (V)
